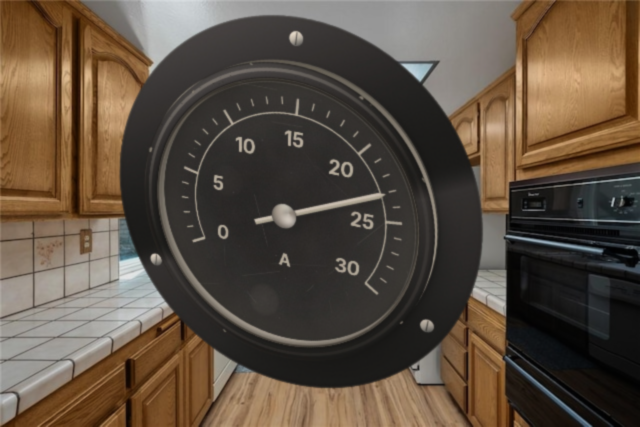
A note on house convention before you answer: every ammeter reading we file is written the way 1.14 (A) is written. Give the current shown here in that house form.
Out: 23 (A)
